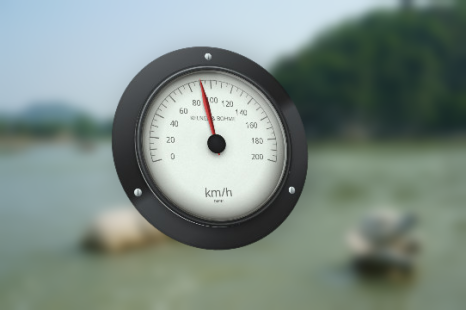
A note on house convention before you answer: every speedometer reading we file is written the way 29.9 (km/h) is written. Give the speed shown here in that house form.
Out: 90 (km/h)
